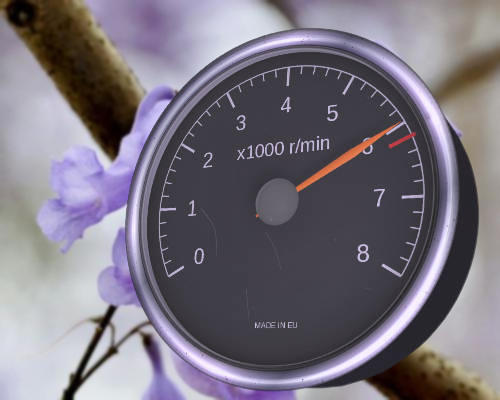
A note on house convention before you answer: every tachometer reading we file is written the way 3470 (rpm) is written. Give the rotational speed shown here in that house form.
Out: 6000 (rpm)
